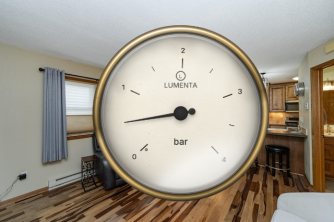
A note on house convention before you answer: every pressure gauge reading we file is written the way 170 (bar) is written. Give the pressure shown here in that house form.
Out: 0.5 (bar)
